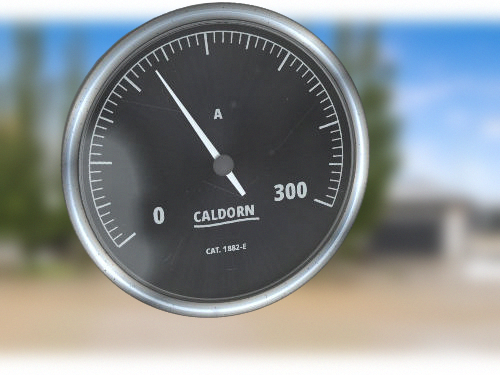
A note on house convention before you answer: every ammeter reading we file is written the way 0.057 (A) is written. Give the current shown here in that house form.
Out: 115 (A)
